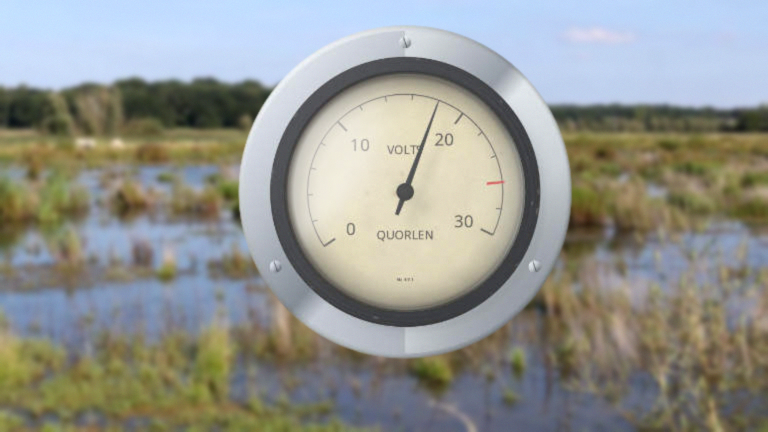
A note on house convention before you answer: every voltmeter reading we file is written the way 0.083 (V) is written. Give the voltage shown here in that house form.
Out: 18 (V)
